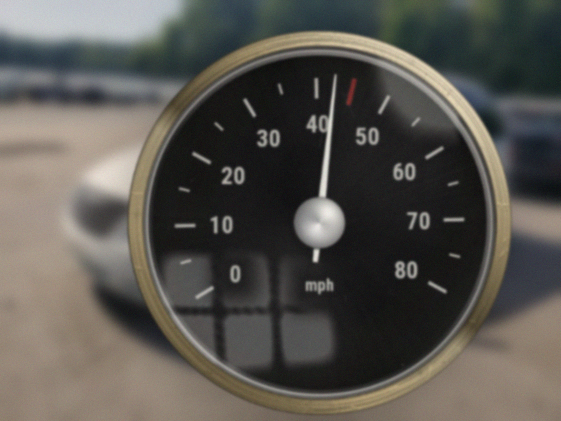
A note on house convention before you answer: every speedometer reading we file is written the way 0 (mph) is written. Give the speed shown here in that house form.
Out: 42.5 (mph)
